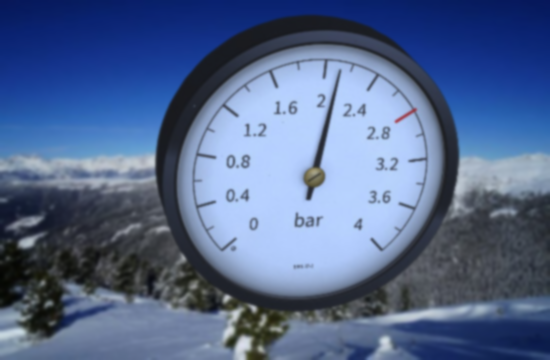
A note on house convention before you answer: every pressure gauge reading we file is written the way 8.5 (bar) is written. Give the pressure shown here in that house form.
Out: 2.1 (bar)
